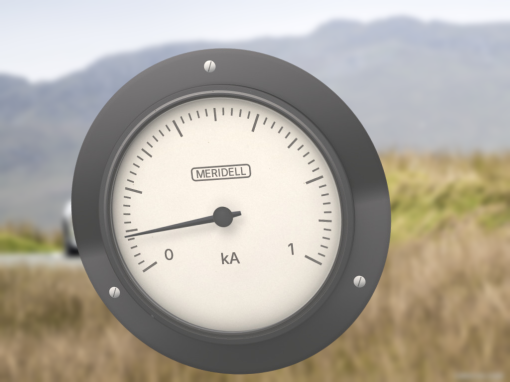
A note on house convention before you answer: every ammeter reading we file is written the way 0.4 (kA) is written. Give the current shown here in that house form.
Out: 0.09 (kA)
